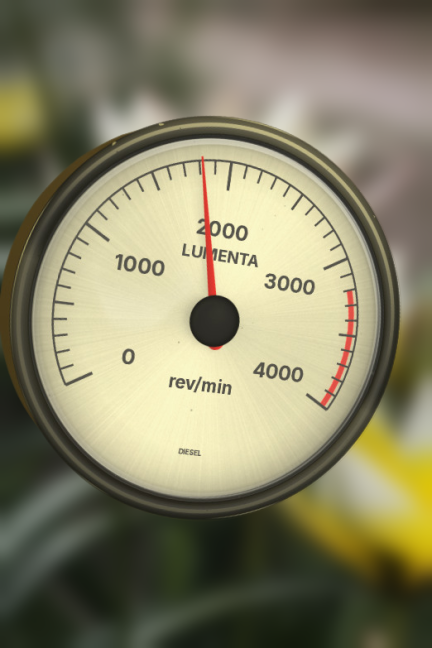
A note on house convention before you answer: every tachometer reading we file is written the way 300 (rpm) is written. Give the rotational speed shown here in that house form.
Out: 1800 (rpm)
